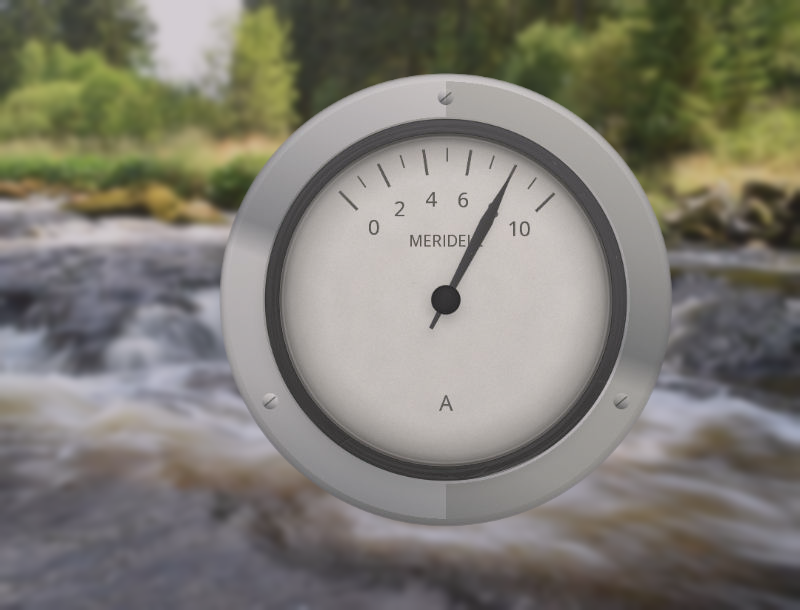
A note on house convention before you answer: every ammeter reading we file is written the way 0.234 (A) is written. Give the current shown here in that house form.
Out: 8 (A)
